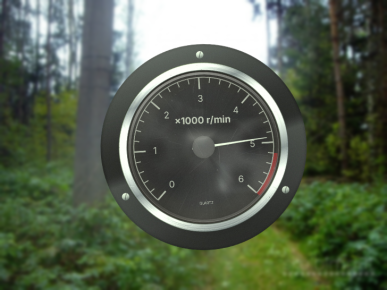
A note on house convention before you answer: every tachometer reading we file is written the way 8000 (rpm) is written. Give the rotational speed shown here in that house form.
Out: 4900 (rpm)
